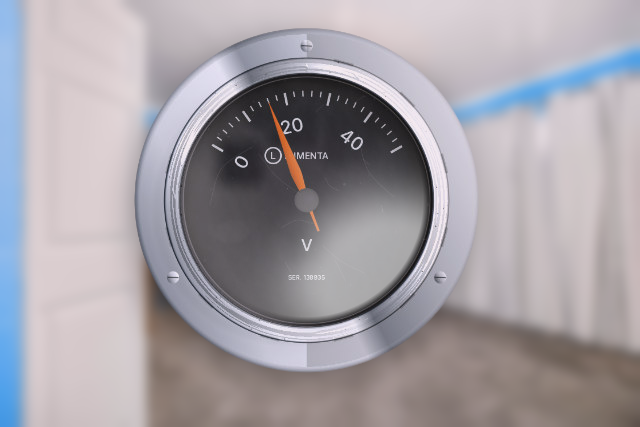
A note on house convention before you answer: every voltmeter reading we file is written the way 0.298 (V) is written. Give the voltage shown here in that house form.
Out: 16 (V)
